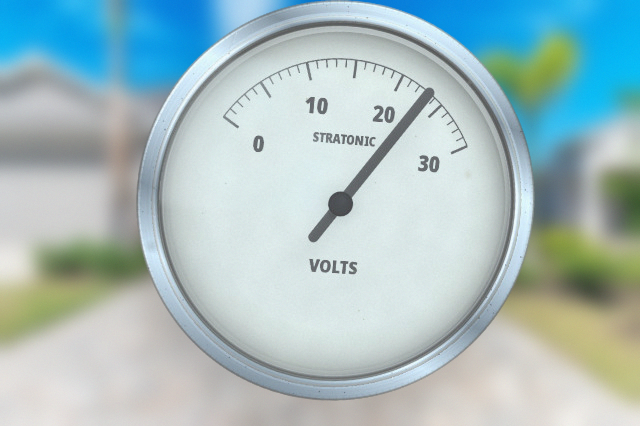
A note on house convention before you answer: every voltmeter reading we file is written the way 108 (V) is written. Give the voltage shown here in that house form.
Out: 23 (V)
